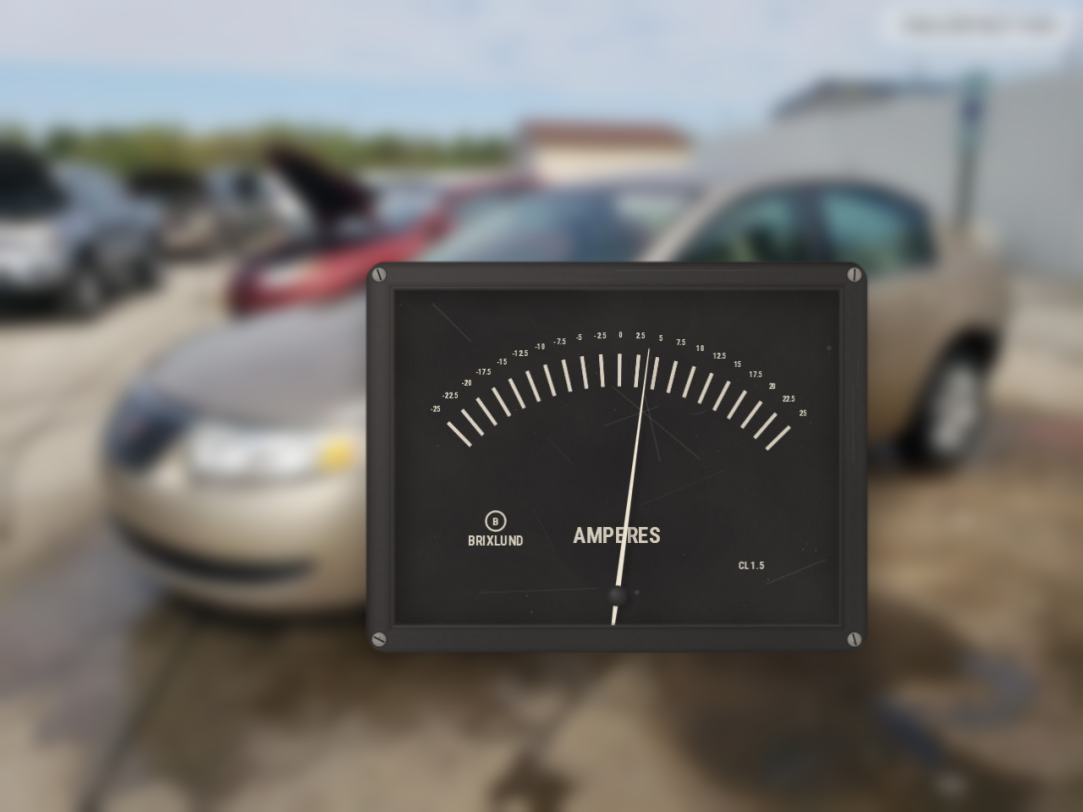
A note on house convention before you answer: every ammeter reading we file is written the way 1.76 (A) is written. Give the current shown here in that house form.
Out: 3.75 (A)
